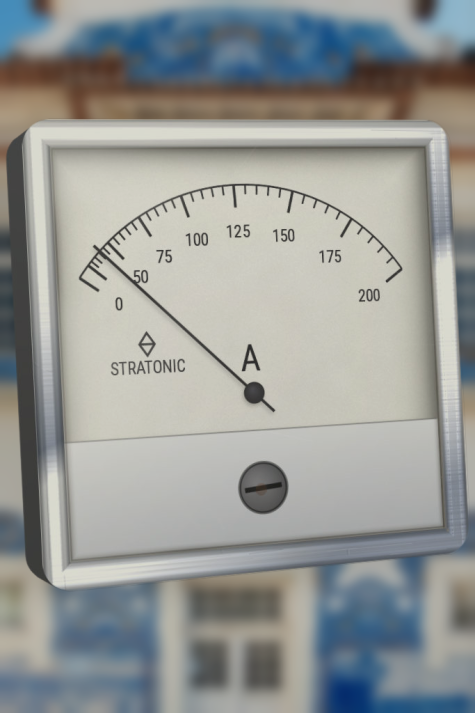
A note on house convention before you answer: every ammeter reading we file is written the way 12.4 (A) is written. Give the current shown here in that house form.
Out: 40 (A)
